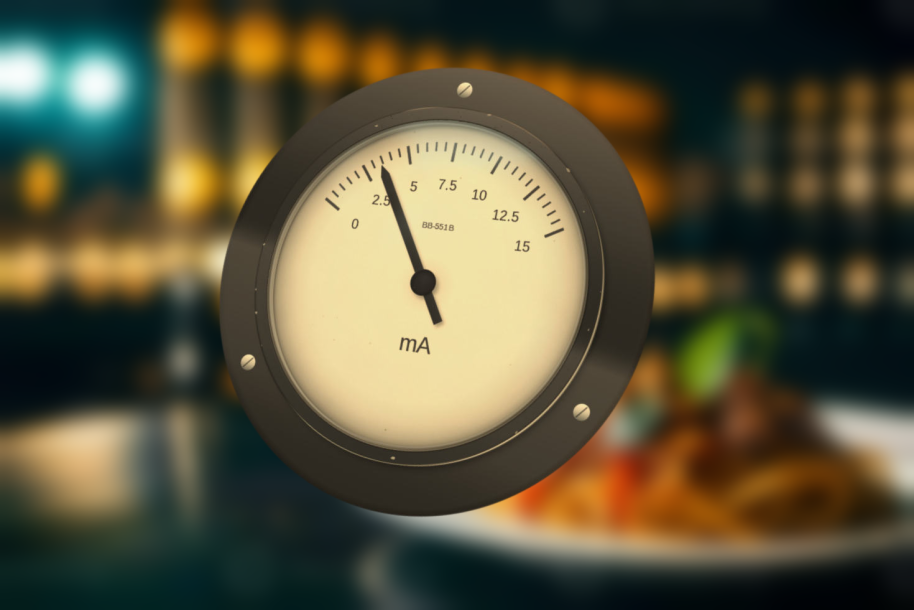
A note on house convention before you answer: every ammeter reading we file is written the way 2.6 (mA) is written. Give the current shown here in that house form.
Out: 3.5 (mA)
